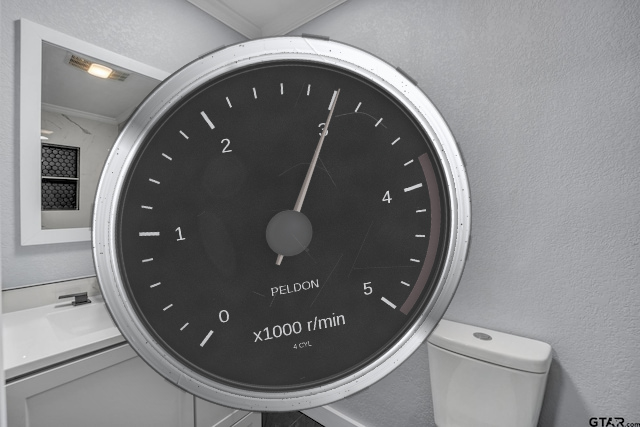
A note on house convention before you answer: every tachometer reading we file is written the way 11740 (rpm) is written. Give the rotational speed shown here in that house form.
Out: 3000 (rpm)
